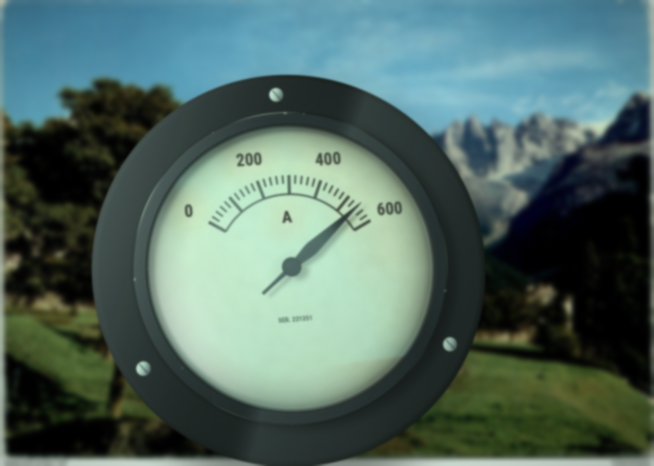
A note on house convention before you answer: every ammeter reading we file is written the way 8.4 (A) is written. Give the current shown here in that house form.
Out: 540 (A)
